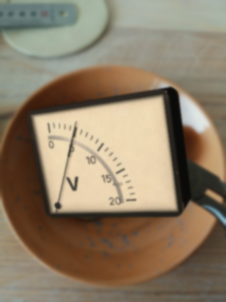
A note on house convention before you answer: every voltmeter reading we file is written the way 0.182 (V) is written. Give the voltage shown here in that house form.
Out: 5 (V)
